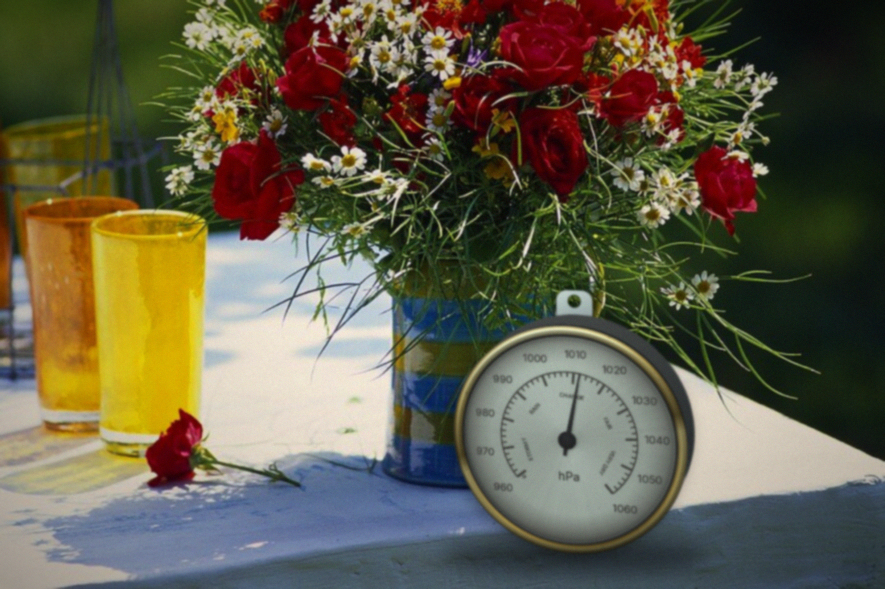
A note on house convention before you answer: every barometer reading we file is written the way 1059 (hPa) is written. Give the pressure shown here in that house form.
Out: 1012 (hPa)
